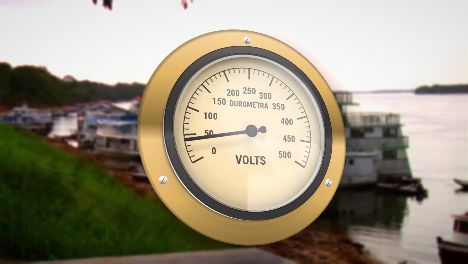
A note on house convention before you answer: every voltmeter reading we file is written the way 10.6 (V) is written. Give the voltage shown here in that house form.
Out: 40 (V)
